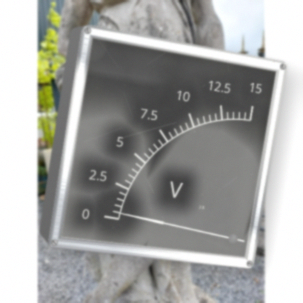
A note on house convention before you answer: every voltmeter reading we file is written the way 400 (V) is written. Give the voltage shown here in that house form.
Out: 0.5 (V)
